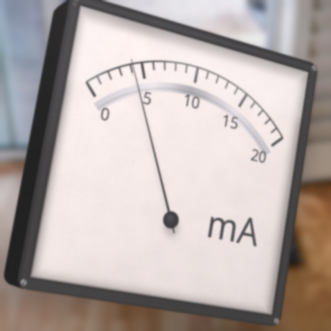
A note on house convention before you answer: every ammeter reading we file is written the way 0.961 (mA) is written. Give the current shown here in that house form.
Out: 4 (mA)
